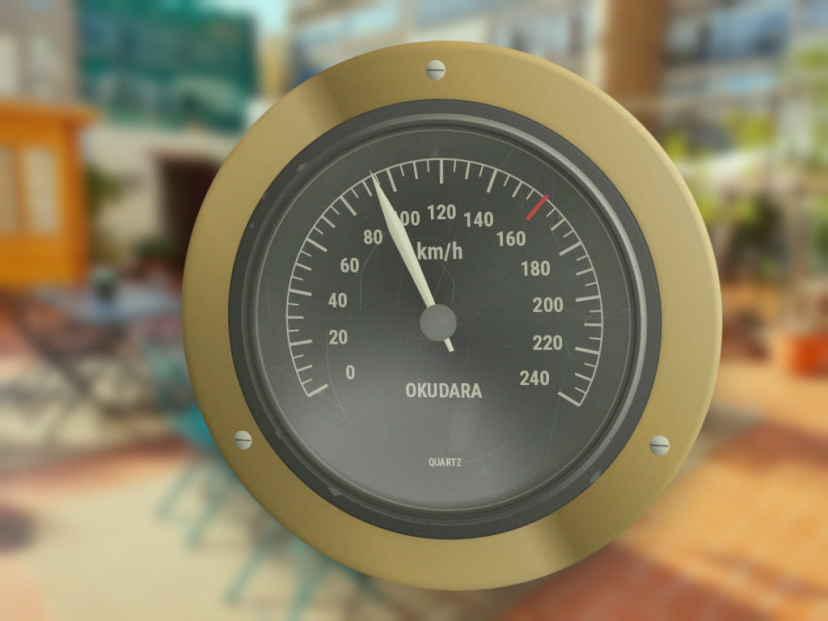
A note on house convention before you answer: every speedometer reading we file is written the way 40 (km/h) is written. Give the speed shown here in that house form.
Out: 95 (km/h)
